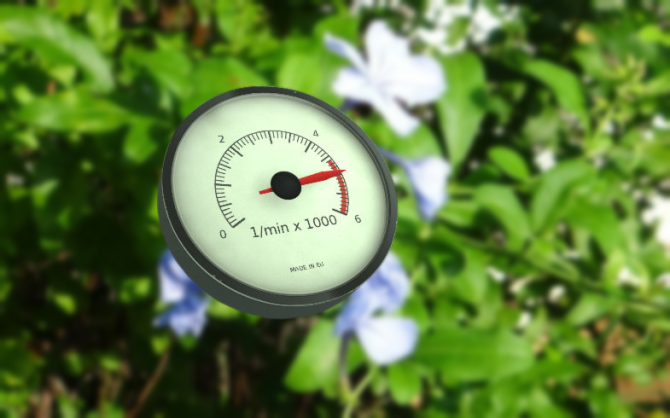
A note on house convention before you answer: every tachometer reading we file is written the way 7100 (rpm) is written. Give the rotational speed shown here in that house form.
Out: 5000 (rpm)
